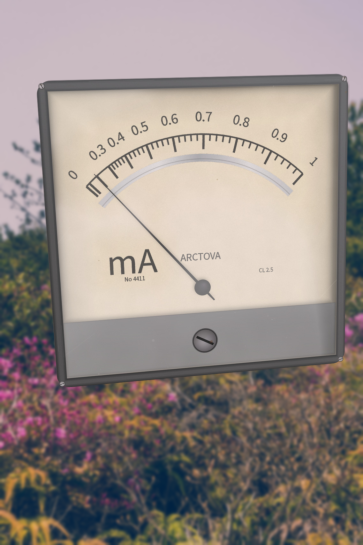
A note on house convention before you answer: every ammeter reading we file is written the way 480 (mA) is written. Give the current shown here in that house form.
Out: 0.2 (mA)
